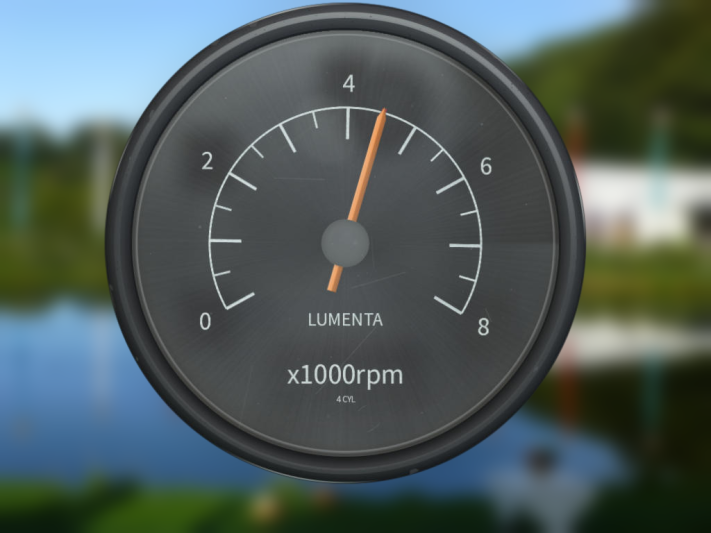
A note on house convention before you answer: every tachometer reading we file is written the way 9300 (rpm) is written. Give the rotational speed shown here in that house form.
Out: 4500 (rpm)
